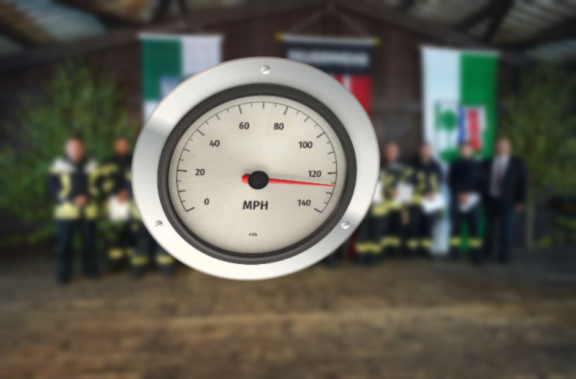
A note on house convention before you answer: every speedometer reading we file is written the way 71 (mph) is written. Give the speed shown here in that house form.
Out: 125 (mph)
